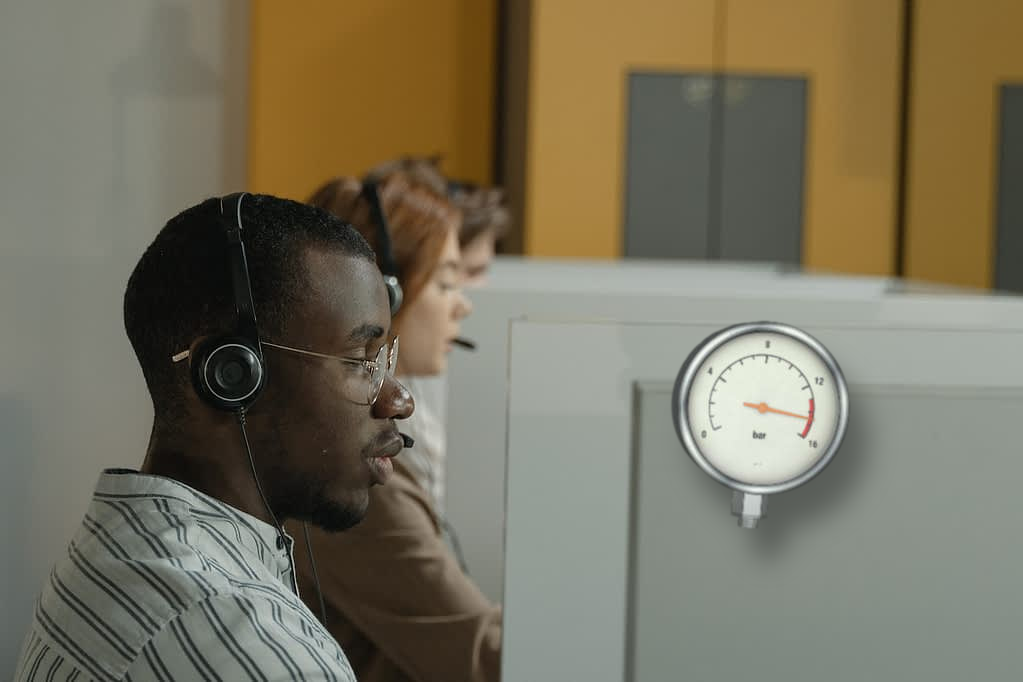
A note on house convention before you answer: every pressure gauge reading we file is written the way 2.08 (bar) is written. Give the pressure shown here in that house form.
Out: 14.5 (bar)
